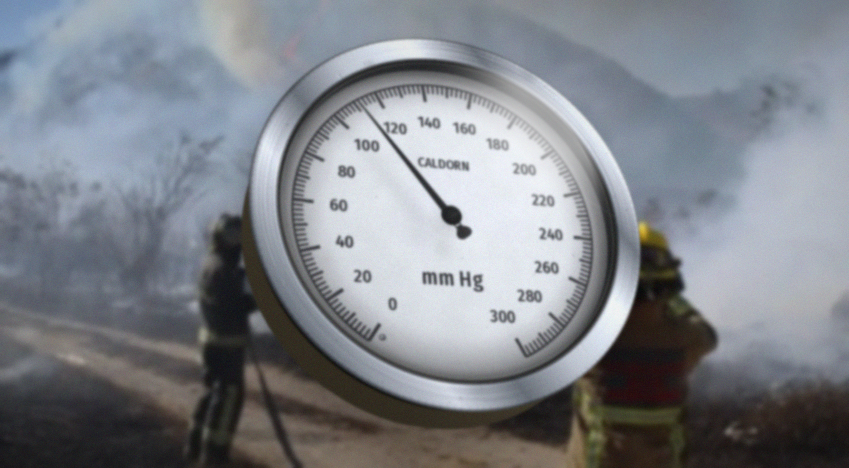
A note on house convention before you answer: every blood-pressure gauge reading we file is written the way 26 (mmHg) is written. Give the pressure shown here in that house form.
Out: 110 (mmHg)
